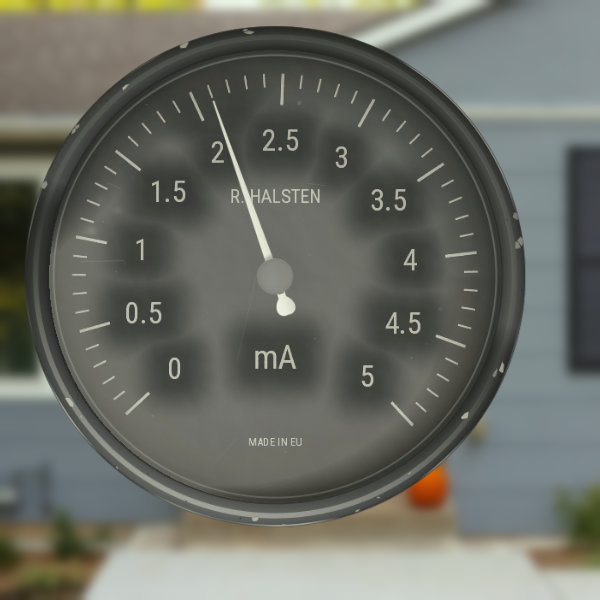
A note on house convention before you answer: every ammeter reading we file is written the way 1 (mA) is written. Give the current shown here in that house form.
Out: 2.1 (mA)
